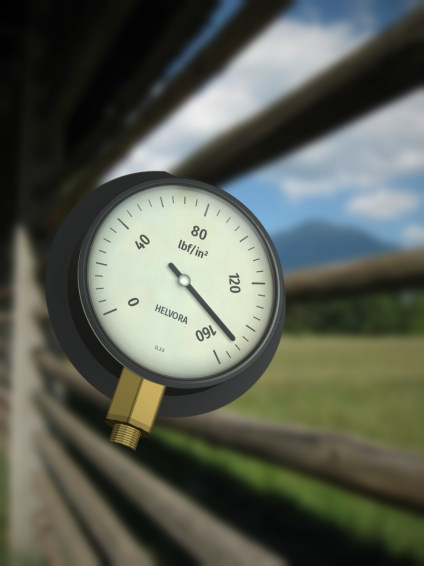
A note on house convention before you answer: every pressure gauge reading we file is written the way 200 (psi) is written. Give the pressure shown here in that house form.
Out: 150 (psi)
